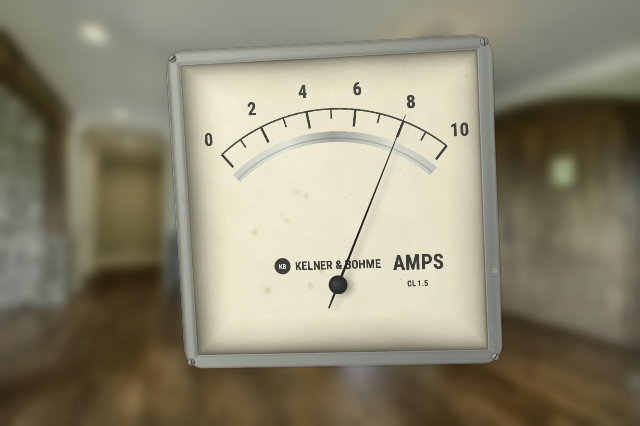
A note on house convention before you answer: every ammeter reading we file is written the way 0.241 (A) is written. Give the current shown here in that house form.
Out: 8 (A)
